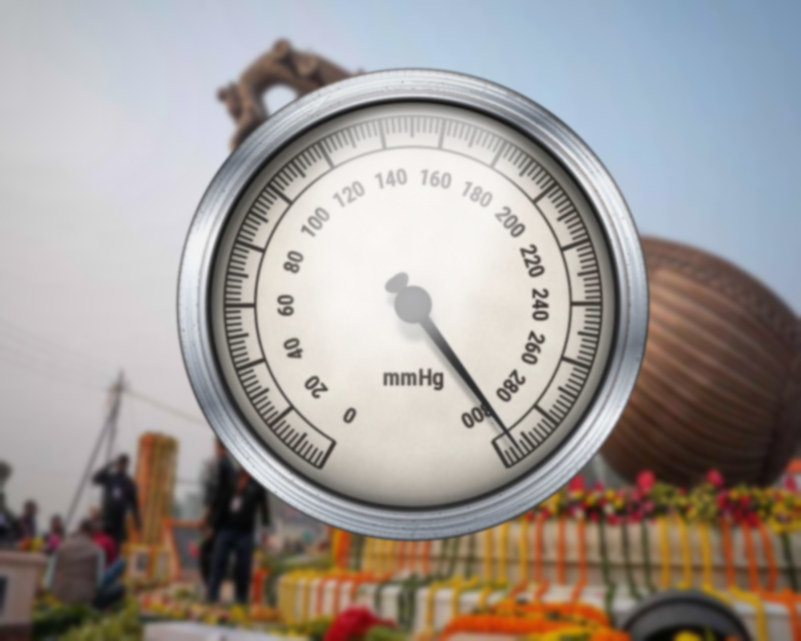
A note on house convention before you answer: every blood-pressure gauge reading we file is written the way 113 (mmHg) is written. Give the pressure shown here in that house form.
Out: 294 (mmHg)
